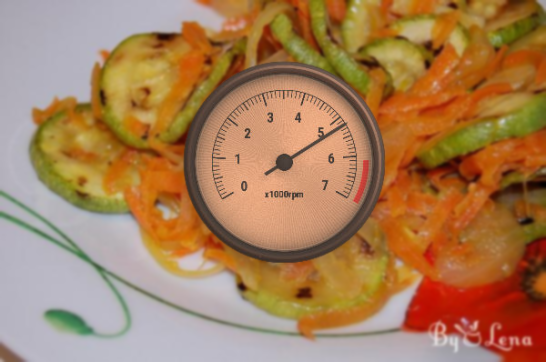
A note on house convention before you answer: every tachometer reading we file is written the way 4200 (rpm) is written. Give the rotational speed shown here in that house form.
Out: 5200 (rpm)
